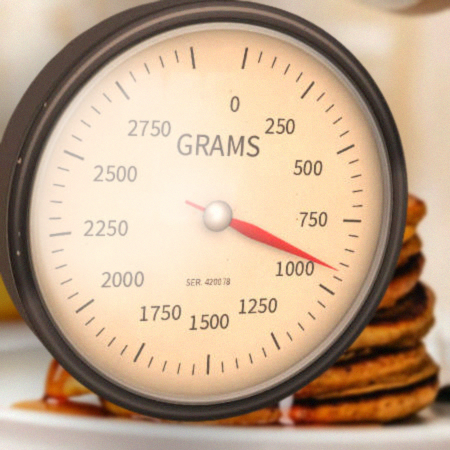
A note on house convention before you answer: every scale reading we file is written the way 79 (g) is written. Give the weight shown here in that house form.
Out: 925 (g)
